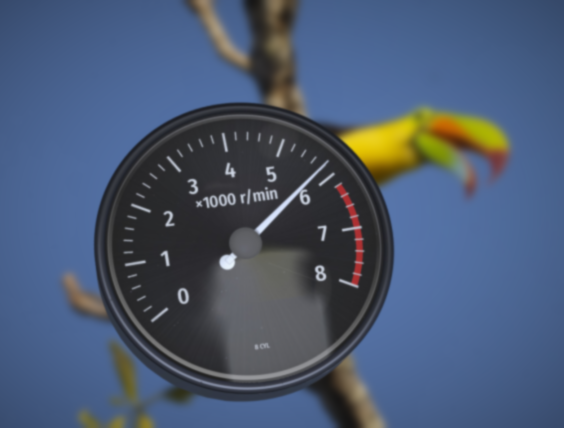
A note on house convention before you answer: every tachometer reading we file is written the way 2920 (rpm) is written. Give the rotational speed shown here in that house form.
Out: 5800 (rpm)
